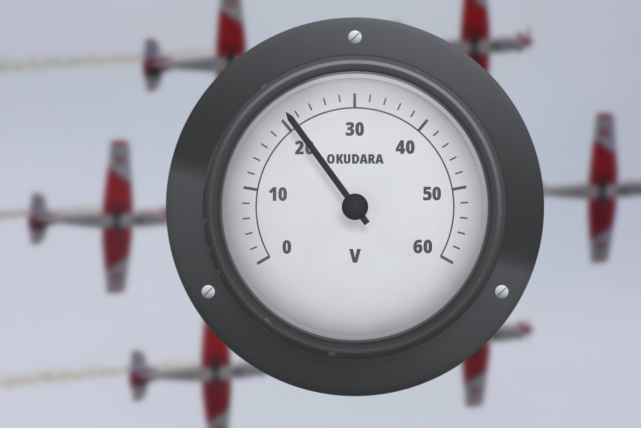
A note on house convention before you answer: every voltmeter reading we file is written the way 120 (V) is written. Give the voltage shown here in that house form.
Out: 21 (V)
